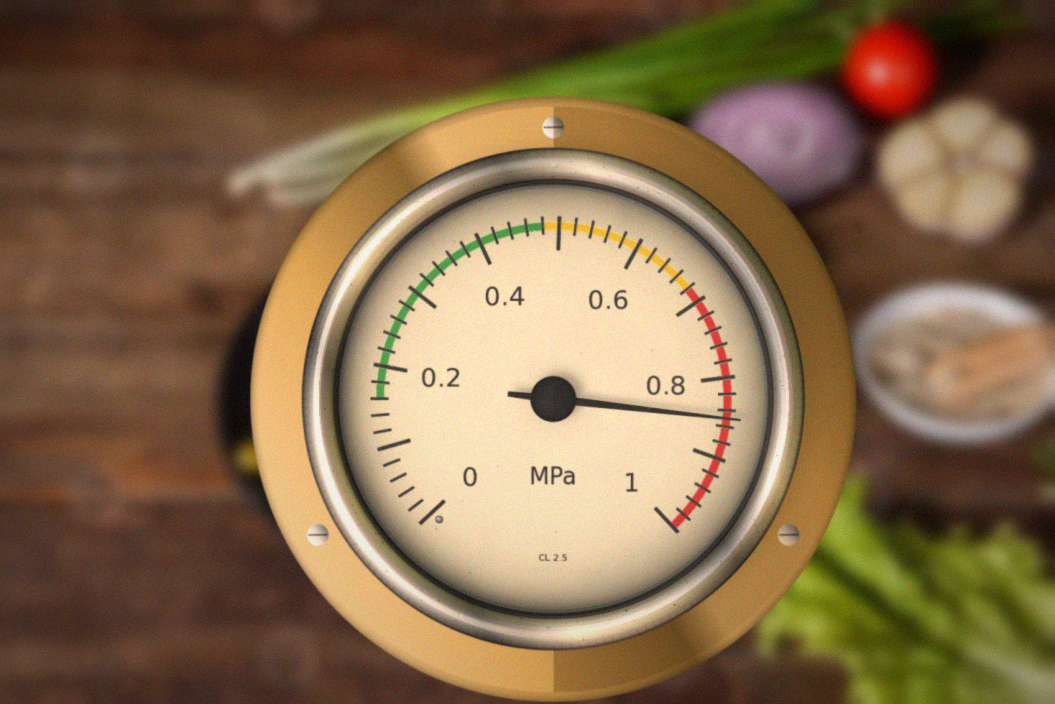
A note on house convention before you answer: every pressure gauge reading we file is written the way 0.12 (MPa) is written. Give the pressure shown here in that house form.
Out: 0.85 (MPa)
